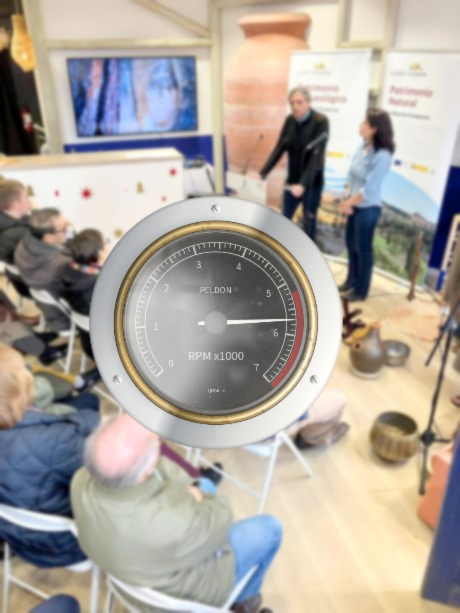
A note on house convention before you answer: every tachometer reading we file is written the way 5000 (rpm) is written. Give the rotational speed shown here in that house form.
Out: 5700 (rpm)
